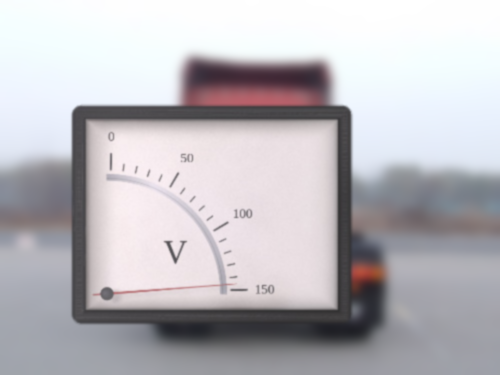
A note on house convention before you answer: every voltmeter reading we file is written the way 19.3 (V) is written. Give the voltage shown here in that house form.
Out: 145 (V)
